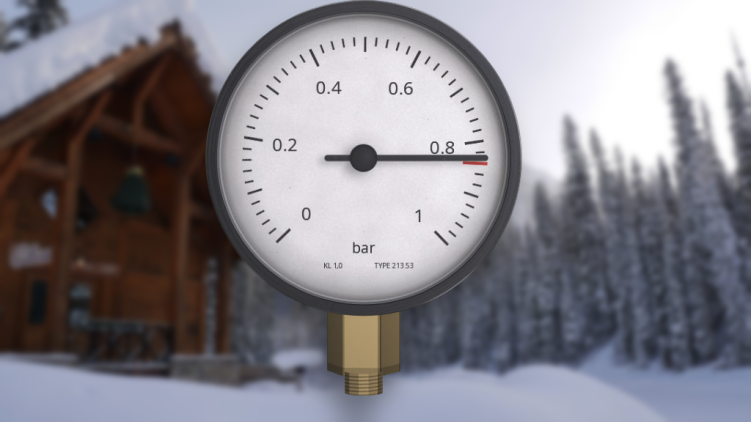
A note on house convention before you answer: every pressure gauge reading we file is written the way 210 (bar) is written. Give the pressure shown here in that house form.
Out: 0.83 (bar)
